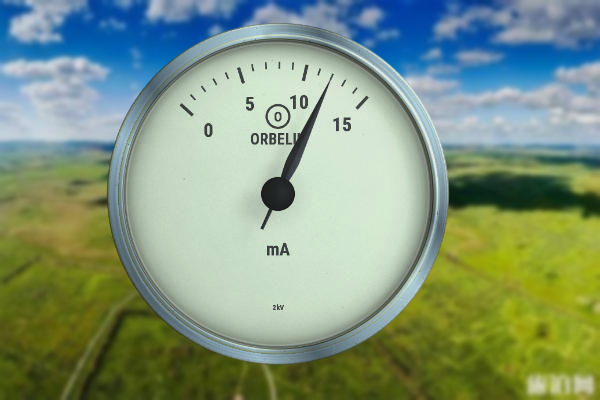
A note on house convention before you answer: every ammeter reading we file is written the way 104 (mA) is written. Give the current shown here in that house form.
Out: 12 (mA)
